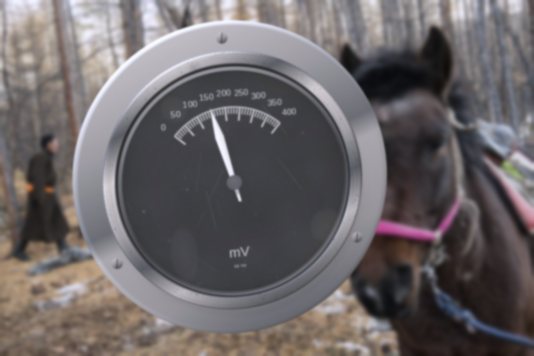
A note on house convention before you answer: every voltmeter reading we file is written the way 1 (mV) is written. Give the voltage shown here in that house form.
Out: 150 (mV)
